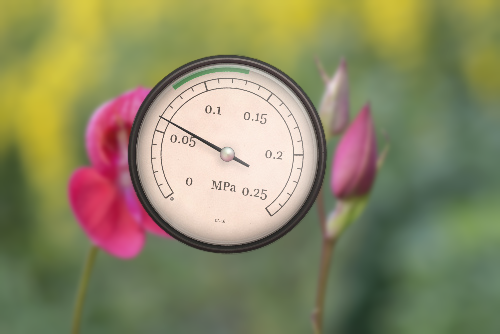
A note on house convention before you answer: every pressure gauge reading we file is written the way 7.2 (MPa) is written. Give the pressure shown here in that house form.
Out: 0.06 (MPa)
